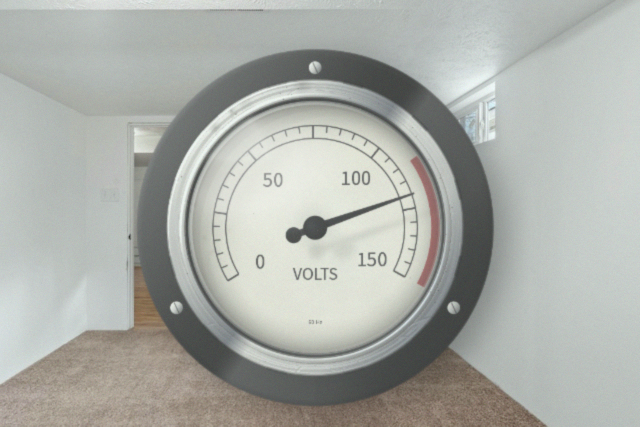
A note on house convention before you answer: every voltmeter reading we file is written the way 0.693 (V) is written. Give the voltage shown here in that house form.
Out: 120 (V)
